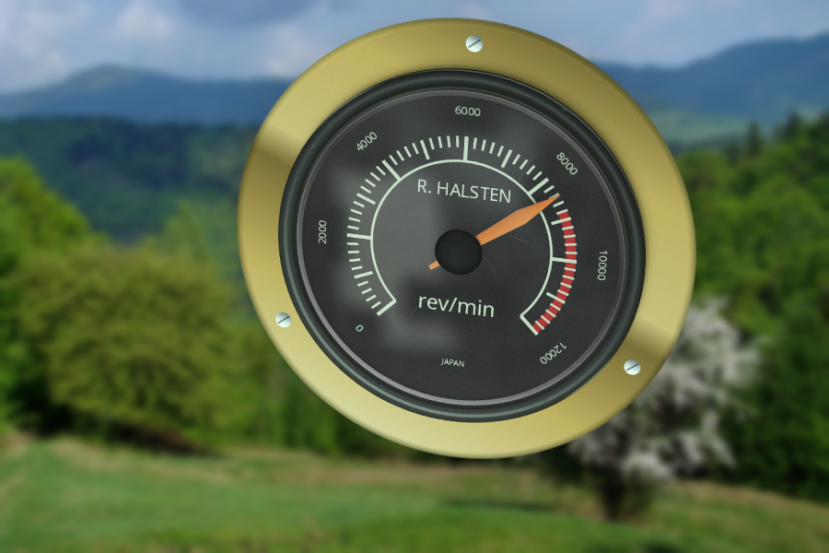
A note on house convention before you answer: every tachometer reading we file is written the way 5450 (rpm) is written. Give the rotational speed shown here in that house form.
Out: 8400 (rpm)
